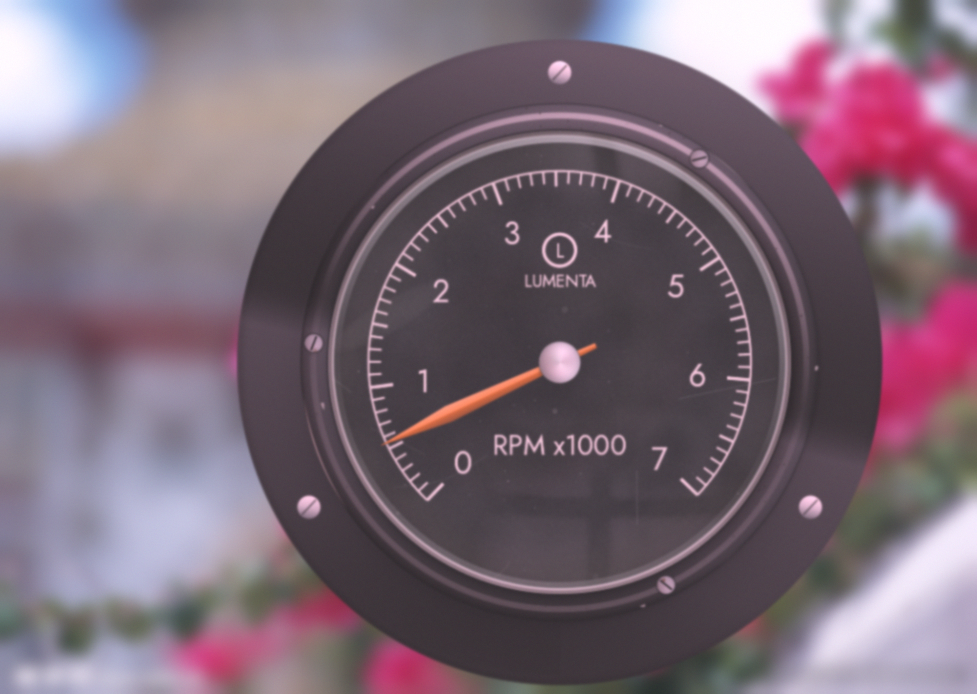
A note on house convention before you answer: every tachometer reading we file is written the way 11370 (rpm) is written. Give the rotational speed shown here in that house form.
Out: 550 (rpm)
